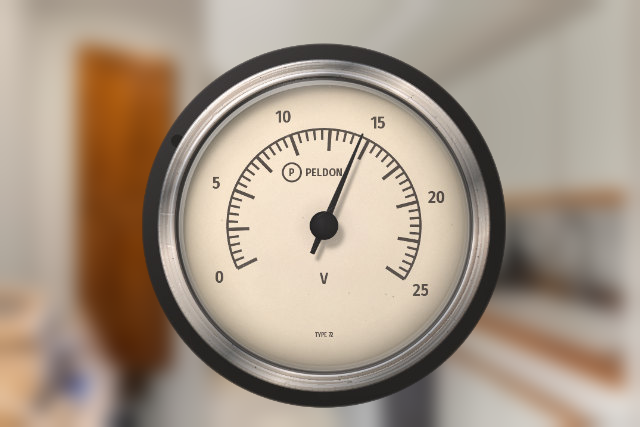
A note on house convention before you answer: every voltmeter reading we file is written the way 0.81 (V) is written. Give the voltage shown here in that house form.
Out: 14.5 (V)
